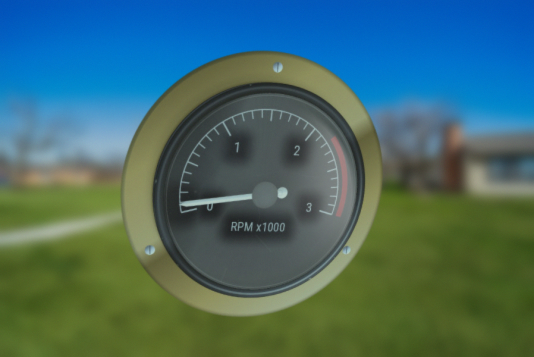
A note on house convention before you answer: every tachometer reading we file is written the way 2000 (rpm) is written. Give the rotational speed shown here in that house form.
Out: 100 (rpm)
